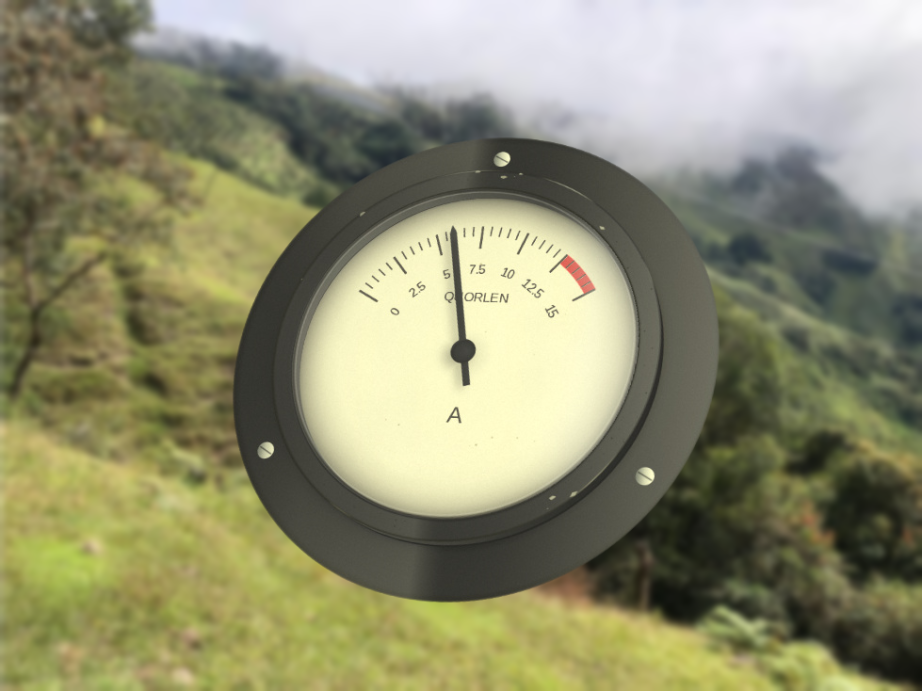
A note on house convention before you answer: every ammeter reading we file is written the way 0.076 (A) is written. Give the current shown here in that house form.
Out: 6 (A)
